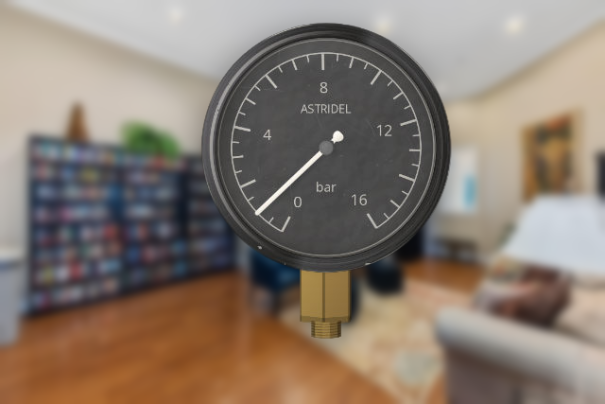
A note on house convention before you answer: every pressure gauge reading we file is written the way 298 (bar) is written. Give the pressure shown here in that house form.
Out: 1 (bar)
